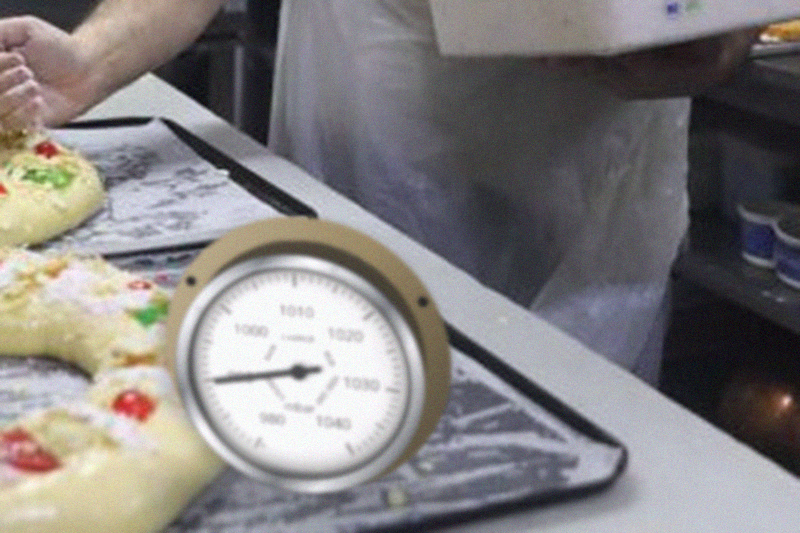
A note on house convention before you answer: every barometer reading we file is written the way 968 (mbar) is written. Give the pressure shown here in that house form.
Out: 990 (mbar)
